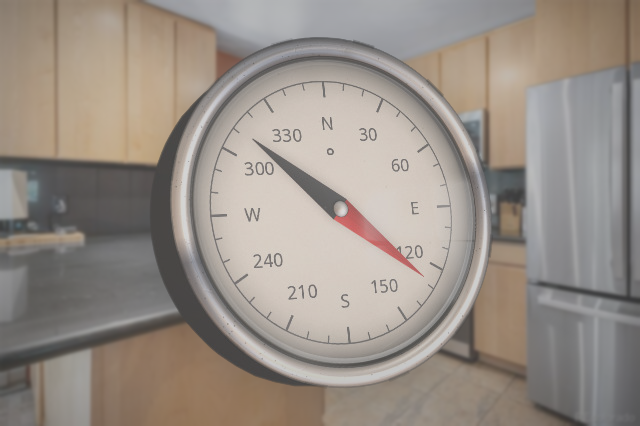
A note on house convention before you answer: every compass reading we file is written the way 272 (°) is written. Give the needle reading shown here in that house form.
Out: 130 (°)
